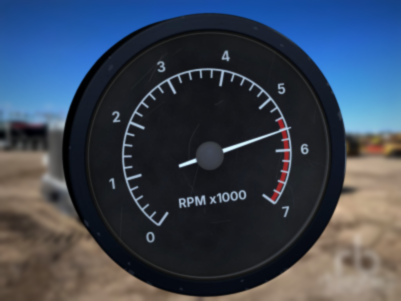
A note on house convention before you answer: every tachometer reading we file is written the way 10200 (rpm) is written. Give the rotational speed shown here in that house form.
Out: 5600 (rpm)
